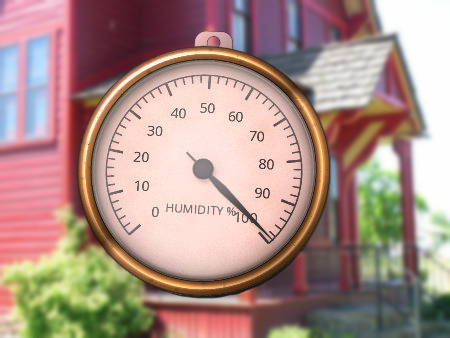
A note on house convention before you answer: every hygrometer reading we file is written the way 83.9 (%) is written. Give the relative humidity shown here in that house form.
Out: 99 (%)
